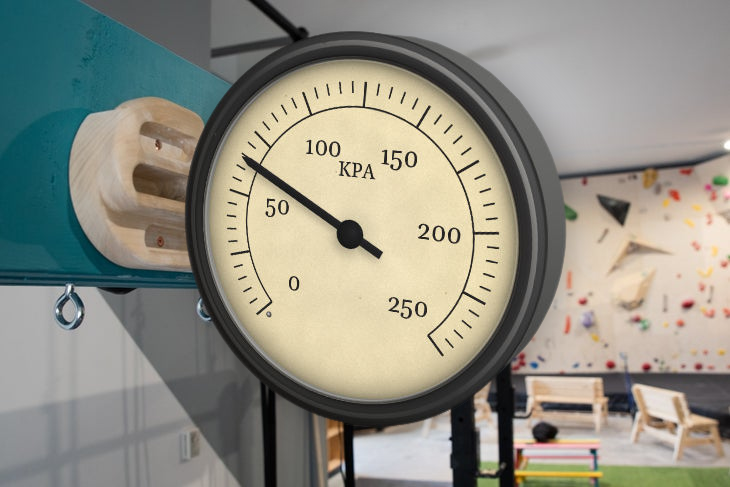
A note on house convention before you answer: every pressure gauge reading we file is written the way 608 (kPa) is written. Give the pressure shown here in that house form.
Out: 65 (kPa)
